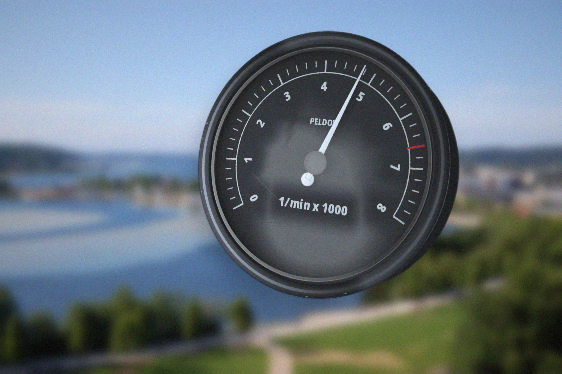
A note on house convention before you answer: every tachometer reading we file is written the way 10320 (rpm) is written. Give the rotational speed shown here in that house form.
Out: 4800 (rpm)
